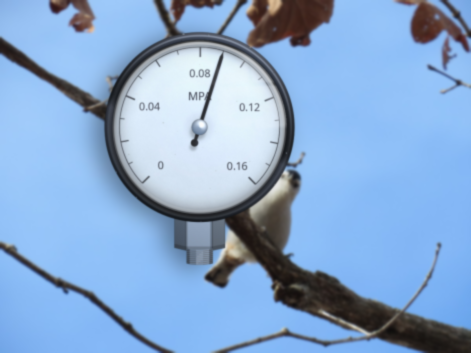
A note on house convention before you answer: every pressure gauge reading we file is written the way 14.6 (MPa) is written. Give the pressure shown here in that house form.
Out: 0.09 (MPa)
